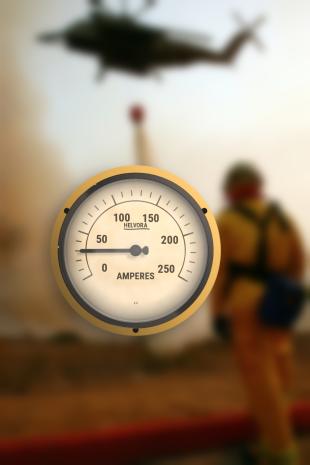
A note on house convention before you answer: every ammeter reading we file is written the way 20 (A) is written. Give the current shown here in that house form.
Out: 30 (A)
